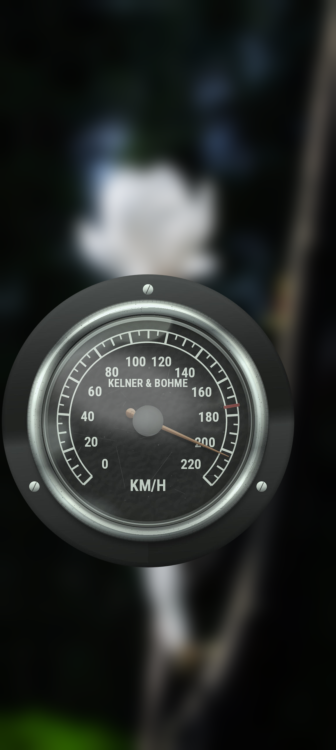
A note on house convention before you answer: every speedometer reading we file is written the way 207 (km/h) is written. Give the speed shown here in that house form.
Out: 202.5 (km/h)
